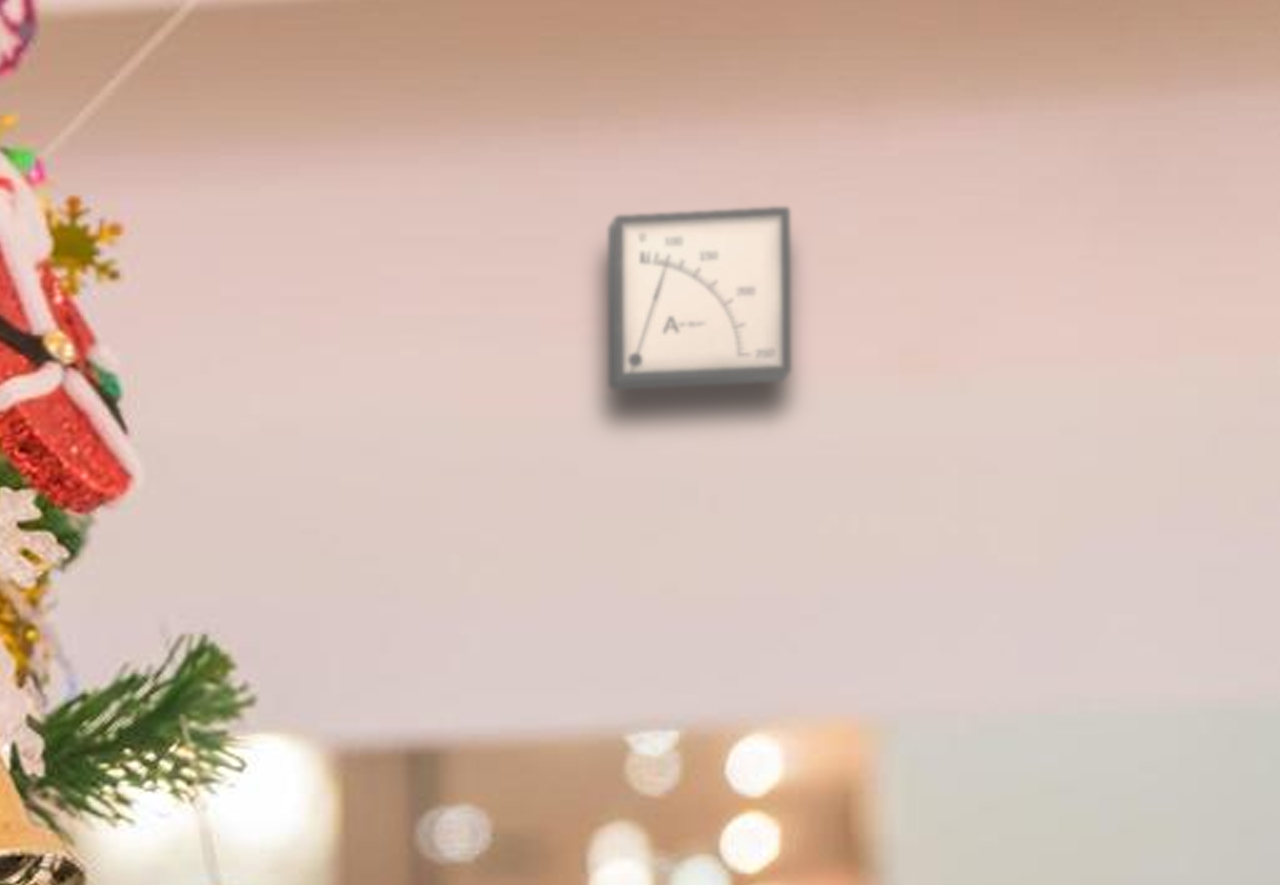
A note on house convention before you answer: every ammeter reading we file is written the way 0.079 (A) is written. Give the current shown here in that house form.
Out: 100 (A)
